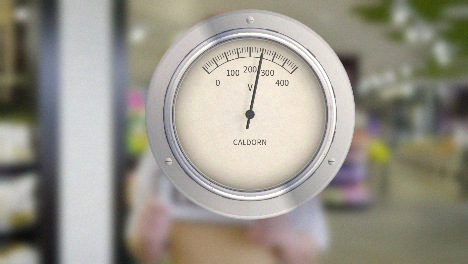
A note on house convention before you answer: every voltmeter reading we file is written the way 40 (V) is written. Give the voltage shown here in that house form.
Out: 250 (V)
